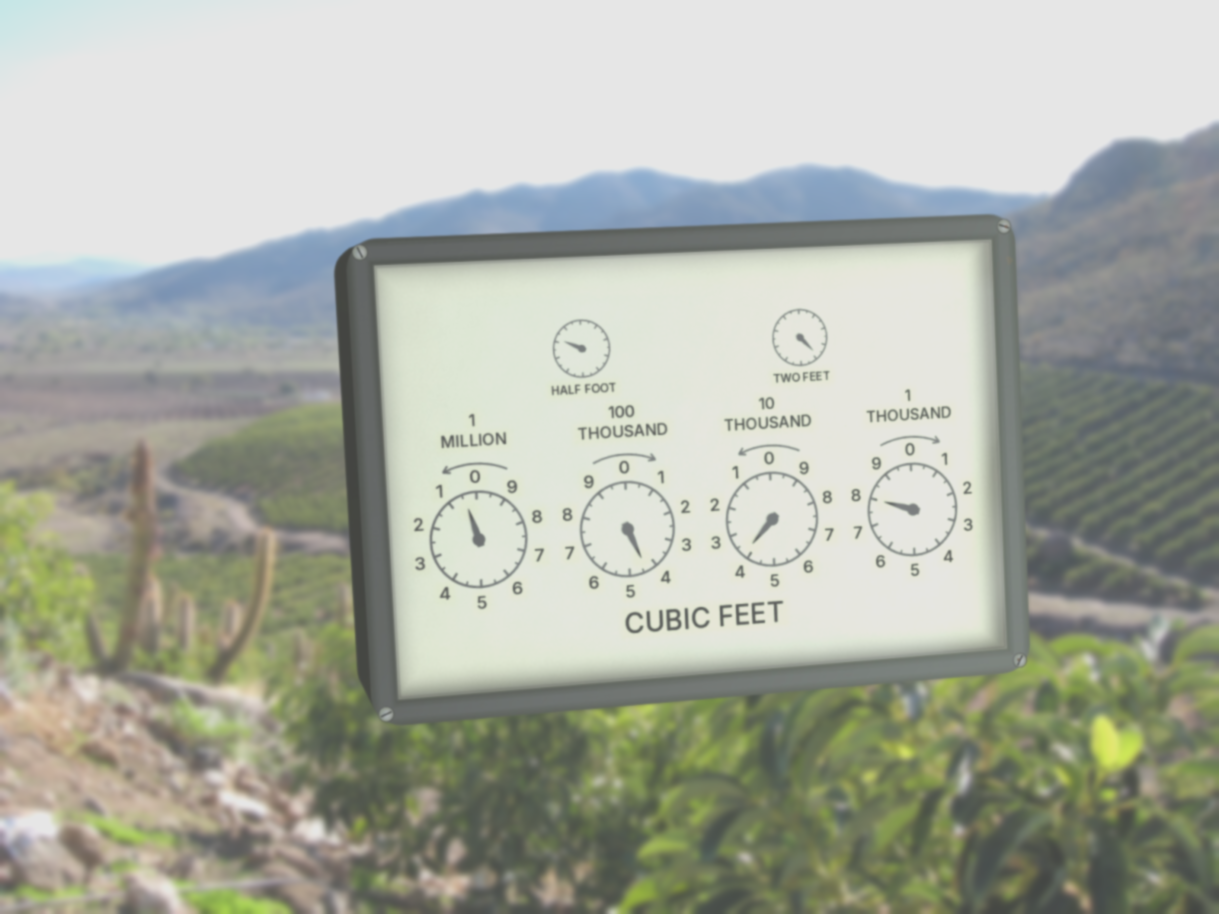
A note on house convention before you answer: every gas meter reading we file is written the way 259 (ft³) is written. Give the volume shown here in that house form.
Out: 43800 (ft³)
